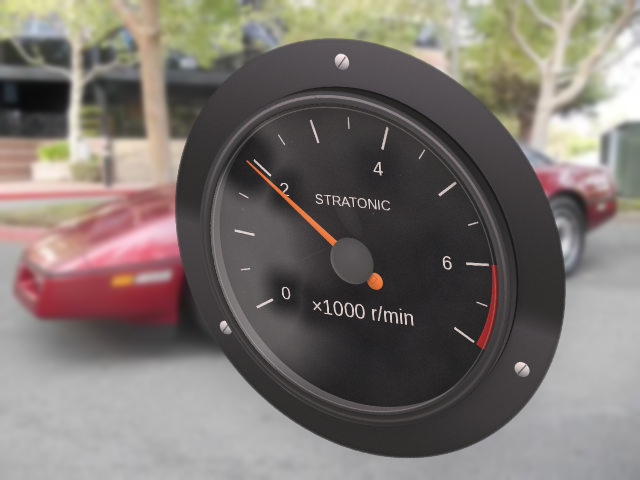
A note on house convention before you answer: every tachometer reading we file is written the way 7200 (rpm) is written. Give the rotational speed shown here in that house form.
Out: 2000 (rpm)
